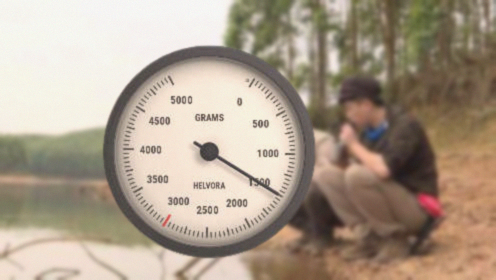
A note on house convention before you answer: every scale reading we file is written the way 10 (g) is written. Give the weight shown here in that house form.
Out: 1500 (g)
